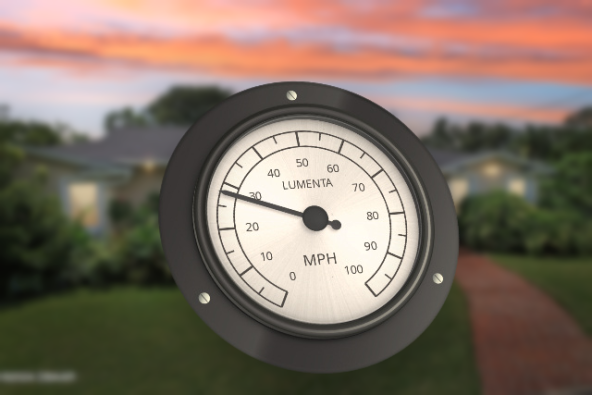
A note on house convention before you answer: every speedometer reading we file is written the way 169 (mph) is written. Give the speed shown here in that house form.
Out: 27.5 (mph)
